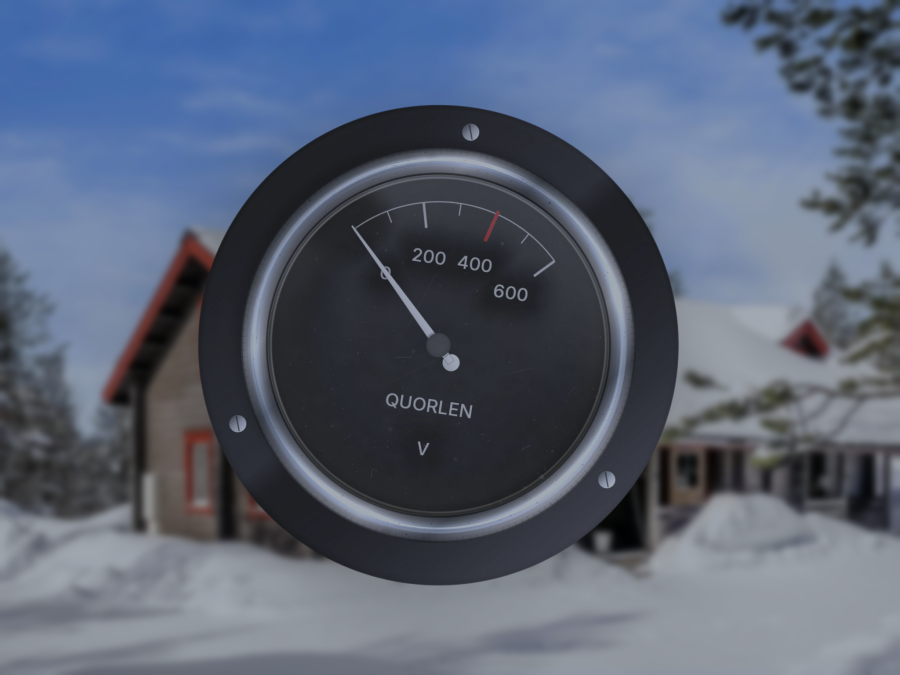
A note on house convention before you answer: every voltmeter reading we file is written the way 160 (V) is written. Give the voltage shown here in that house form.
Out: 0 (V)
